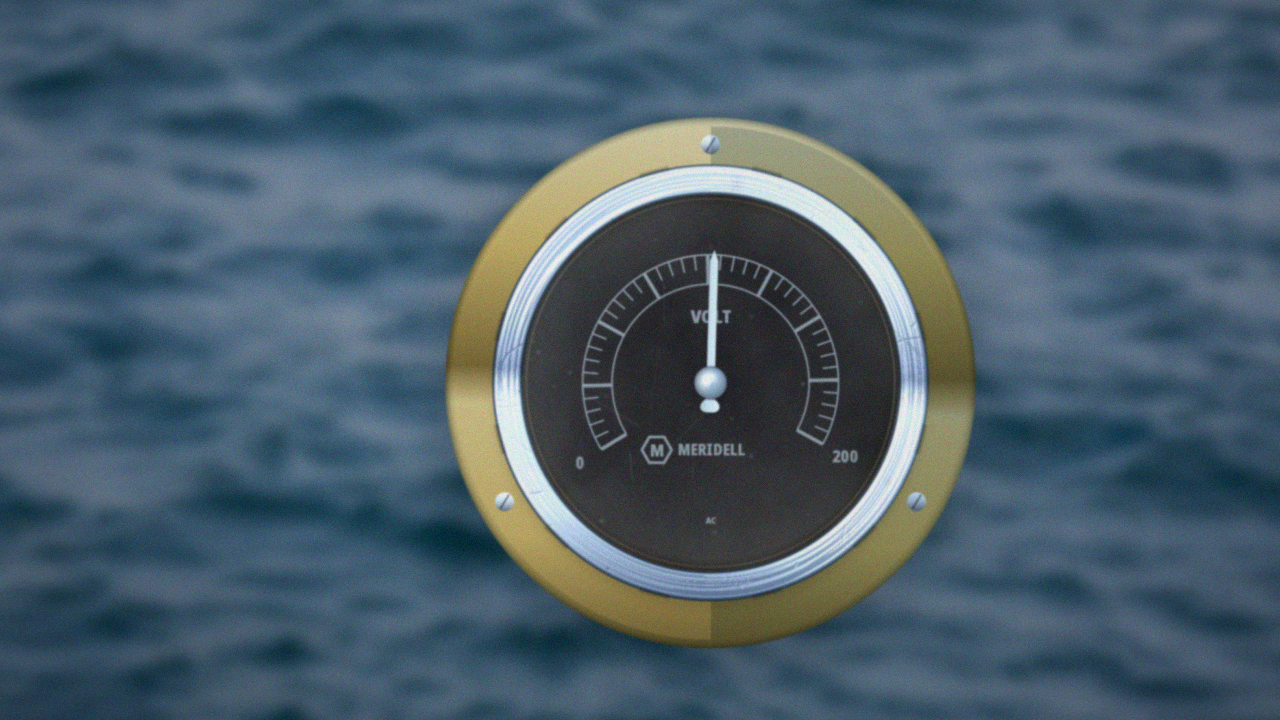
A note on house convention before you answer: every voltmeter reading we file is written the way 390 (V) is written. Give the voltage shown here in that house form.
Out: 102.5 (V)
